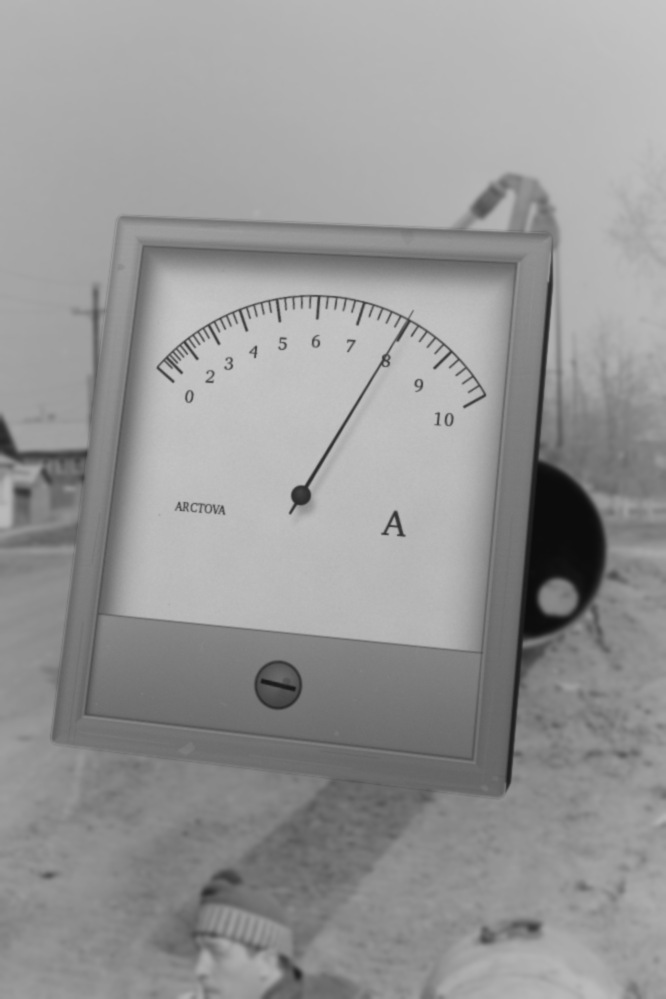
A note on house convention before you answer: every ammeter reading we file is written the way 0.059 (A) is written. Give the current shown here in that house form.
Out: 8 (A)
